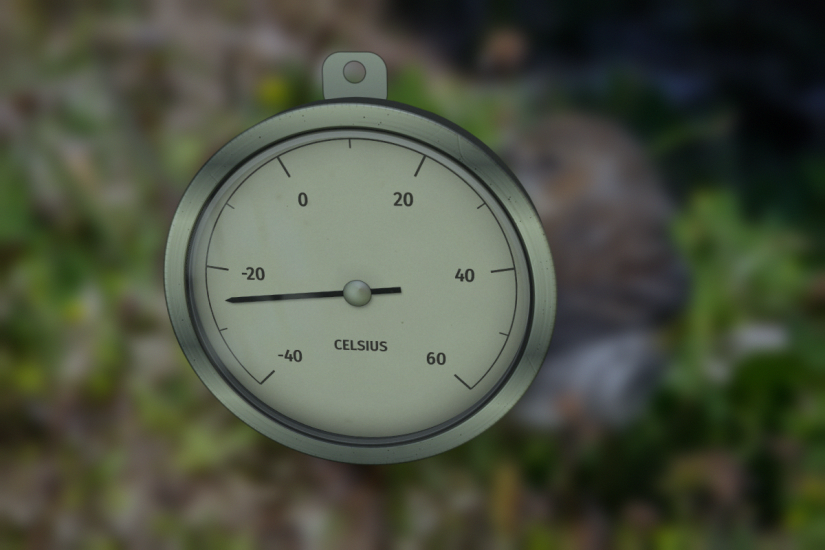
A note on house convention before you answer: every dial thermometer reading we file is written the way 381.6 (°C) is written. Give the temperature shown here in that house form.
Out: -25 (°C)
